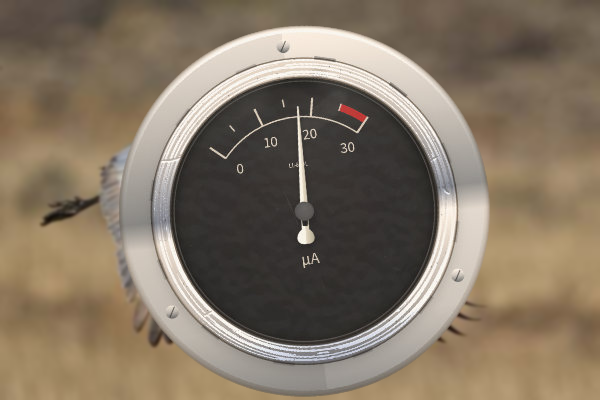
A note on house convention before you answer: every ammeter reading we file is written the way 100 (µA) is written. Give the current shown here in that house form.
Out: 17.5 (µA)
